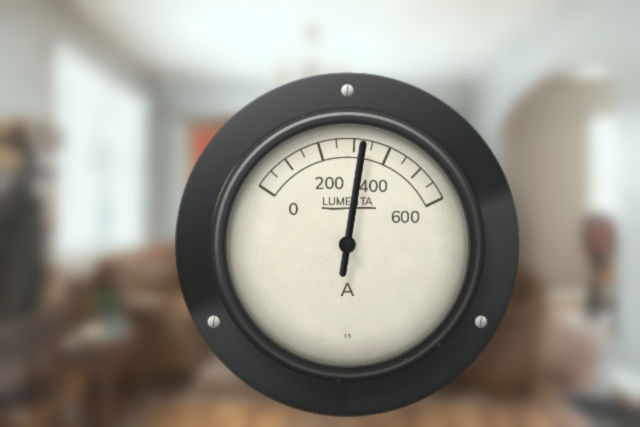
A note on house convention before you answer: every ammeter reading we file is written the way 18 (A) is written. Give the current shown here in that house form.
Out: 325 (A)
